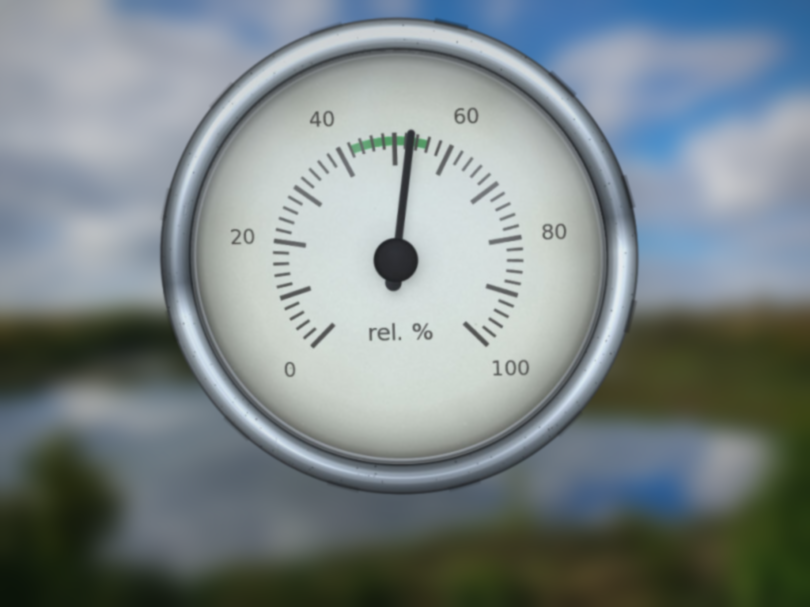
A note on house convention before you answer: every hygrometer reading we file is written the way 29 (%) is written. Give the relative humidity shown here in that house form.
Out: 53 (%)
